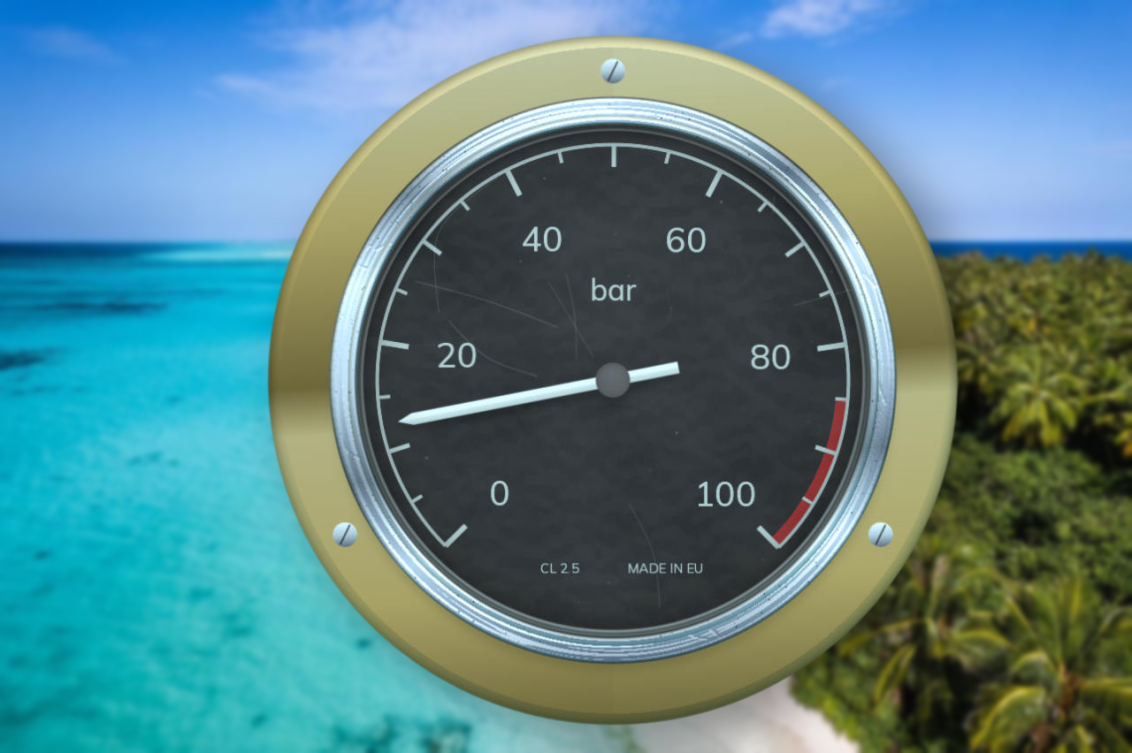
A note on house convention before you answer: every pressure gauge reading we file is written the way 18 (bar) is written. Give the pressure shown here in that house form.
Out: 12.5 (bar)
